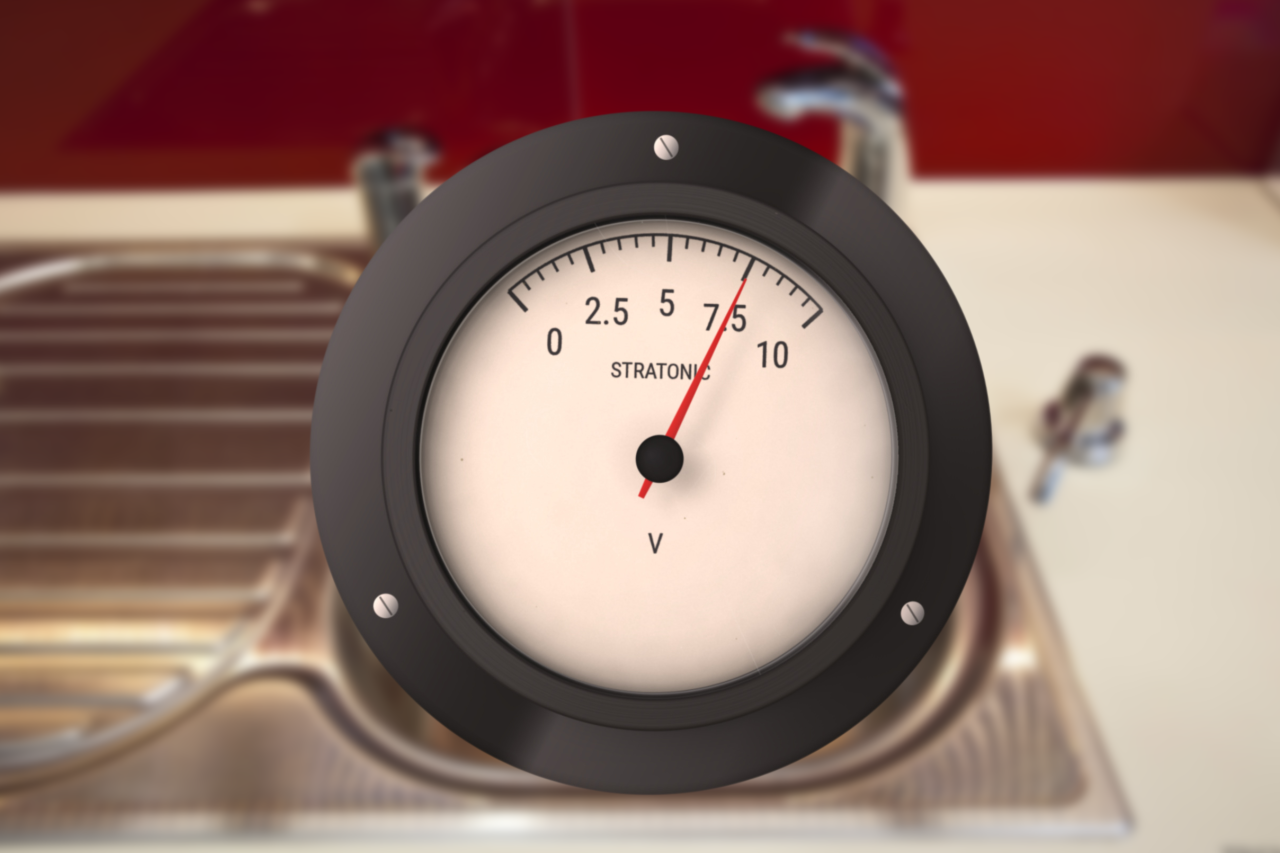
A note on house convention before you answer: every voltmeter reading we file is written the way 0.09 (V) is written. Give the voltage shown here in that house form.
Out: 7.5 (V)
